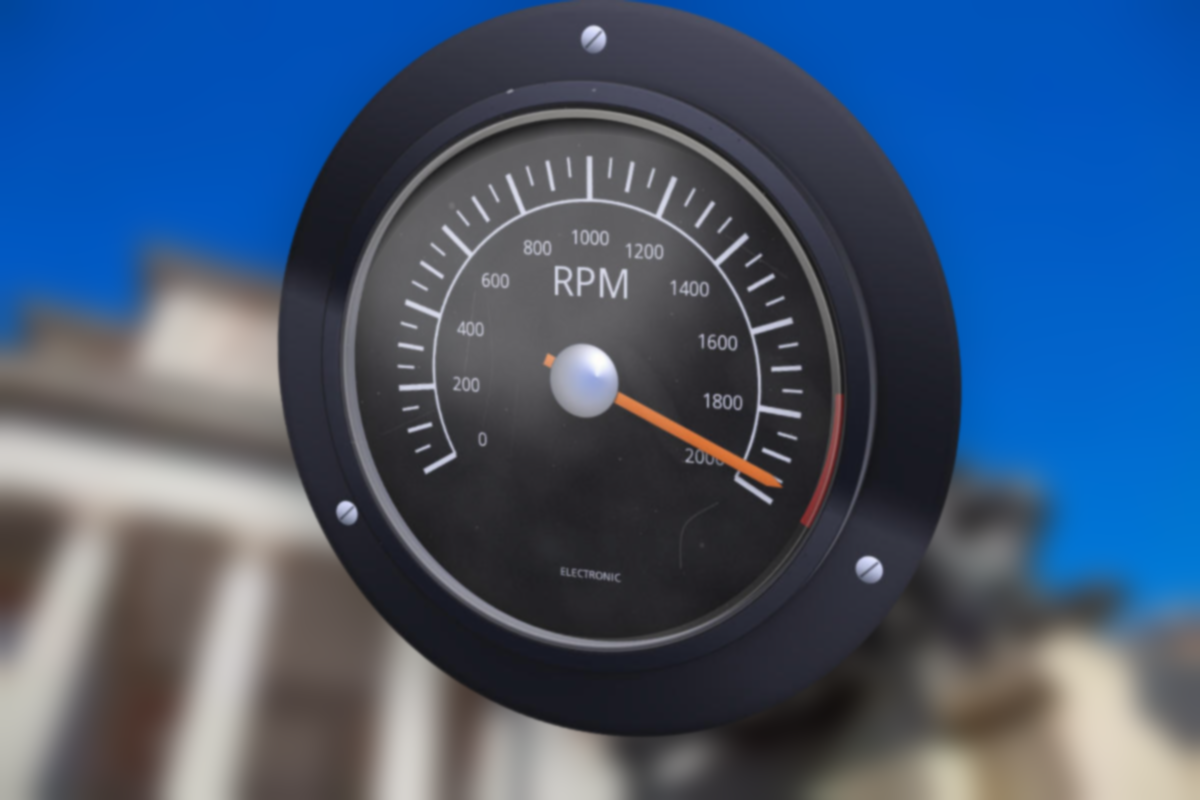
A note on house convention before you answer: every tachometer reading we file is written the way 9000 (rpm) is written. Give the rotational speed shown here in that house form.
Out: 1950 (rpm)
